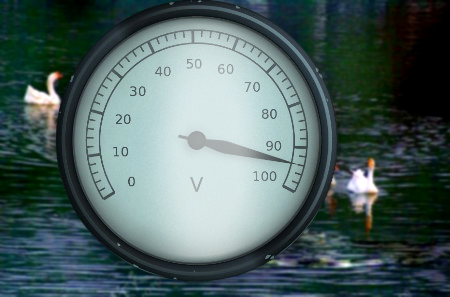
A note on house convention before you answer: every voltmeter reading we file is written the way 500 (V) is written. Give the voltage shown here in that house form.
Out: 94 (V)
